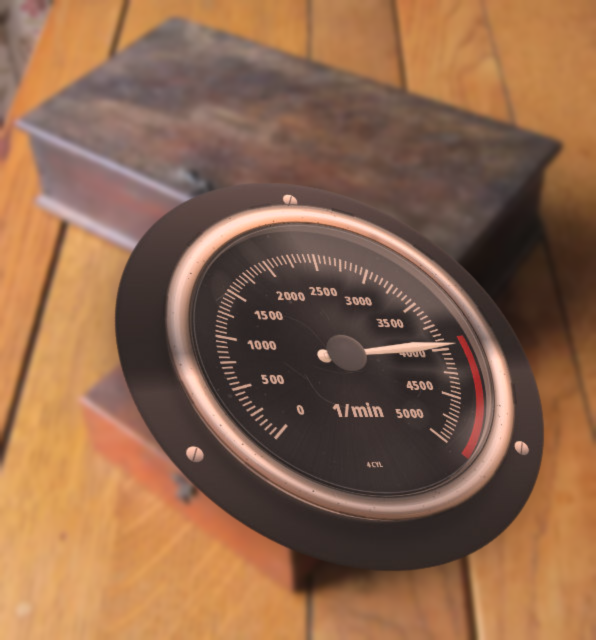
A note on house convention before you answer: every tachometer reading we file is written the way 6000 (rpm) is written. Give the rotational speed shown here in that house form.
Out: 4000 (rpm)
